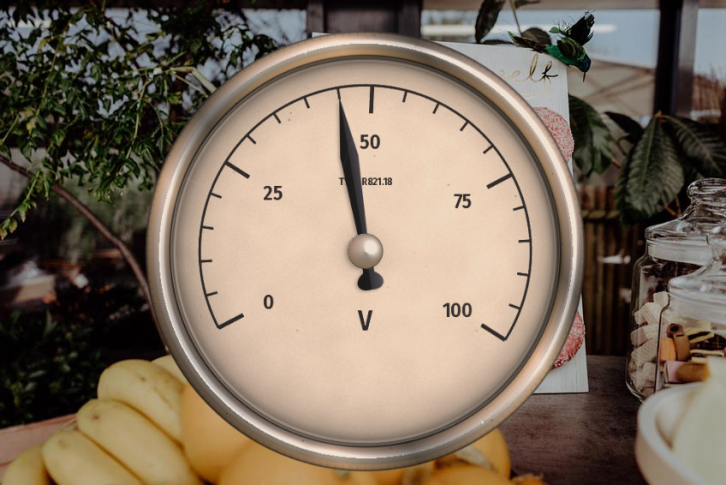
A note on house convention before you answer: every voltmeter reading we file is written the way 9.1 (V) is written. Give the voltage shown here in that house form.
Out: 45 (V)
